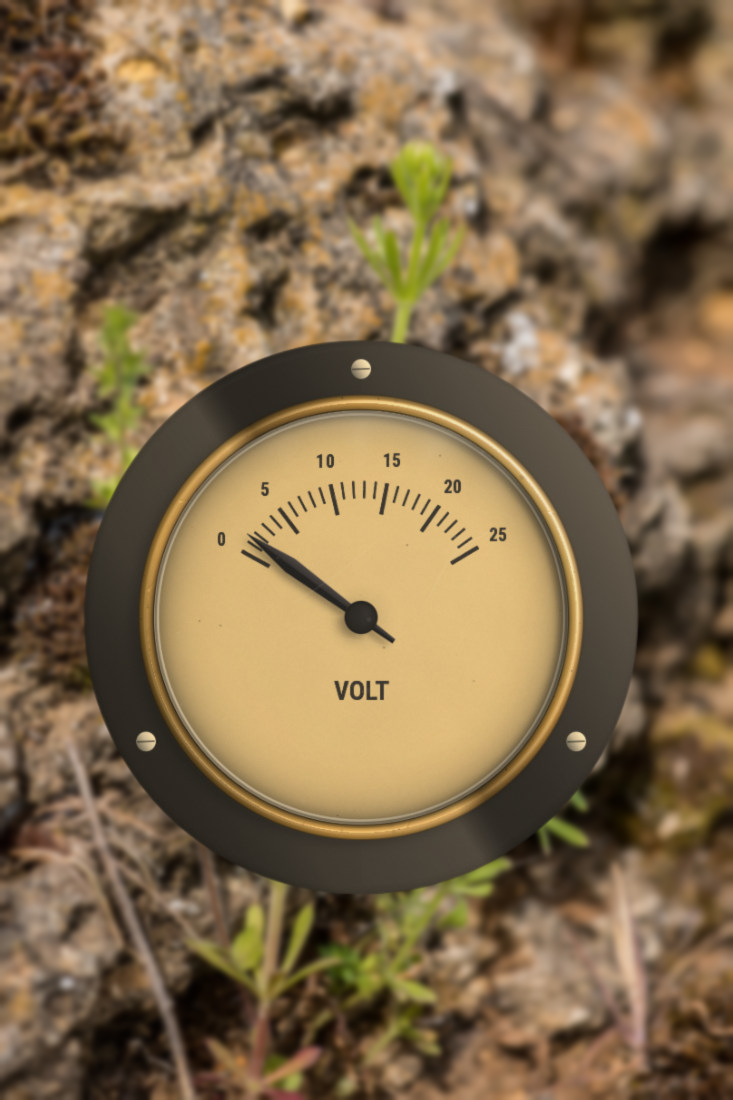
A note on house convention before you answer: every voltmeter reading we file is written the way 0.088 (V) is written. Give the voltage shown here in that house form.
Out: 1.5 (V)
